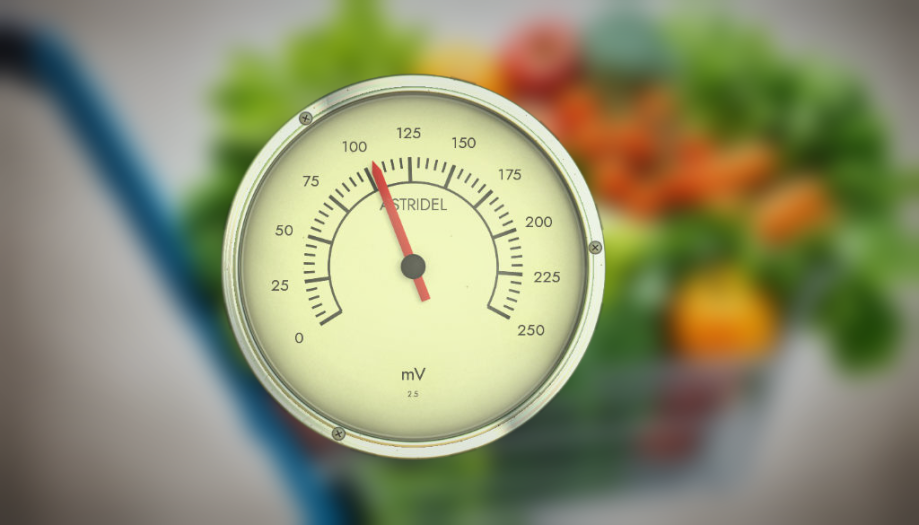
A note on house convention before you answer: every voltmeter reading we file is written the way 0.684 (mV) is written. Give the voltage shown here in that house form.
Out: 105 (mV)
